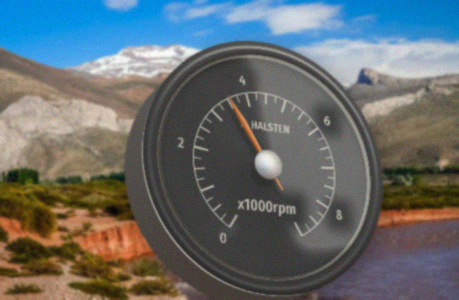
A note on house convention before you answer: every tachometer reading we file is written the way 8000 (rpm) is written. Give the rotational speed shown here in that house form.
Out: 3500 (rpm)
